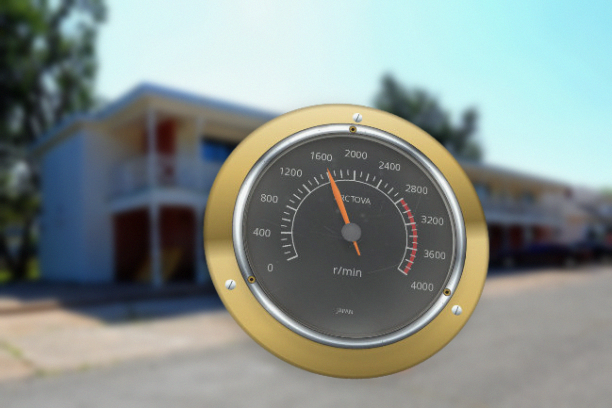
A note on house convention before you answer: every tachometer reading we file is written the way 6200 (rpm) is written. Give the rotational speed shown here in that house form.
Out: 1600 (rpm)
